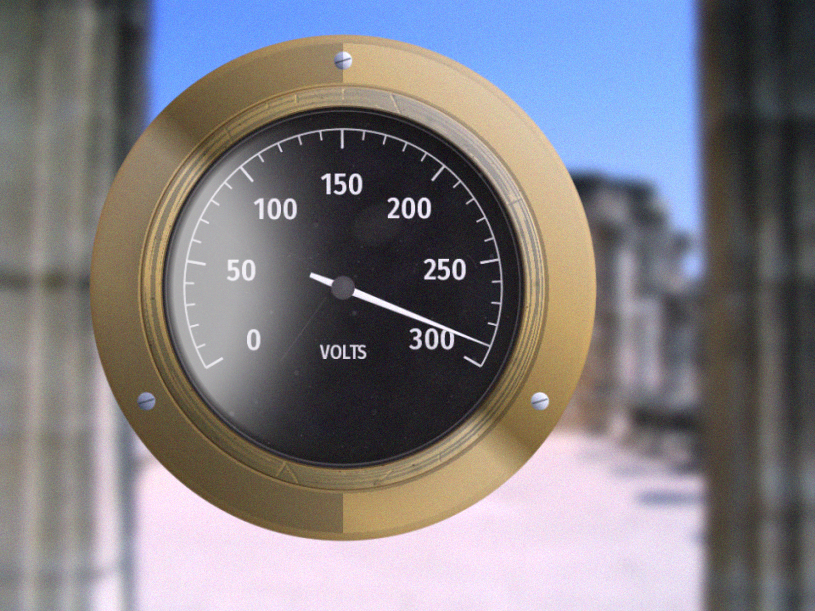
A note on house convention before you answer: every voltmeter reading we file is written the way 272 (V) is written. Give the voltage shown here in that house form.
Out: 290 (V)
